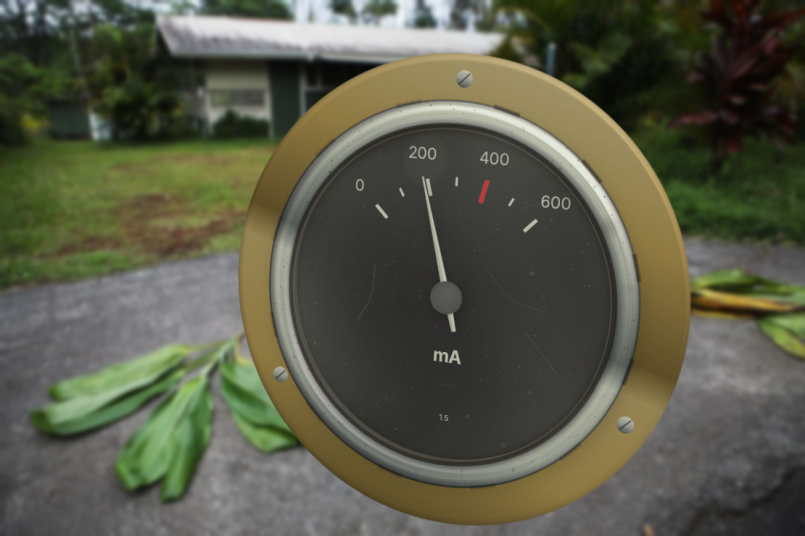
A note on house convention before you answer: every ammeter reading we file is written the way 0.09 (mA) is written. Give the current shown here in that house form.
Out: 200 (mA)
